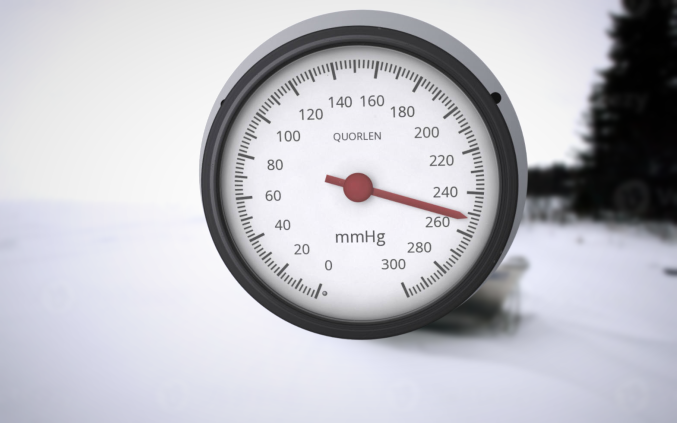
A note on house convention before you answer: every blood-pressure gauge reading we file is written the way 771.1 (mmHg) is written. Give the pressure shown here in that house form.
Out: 252 (mmHg)
